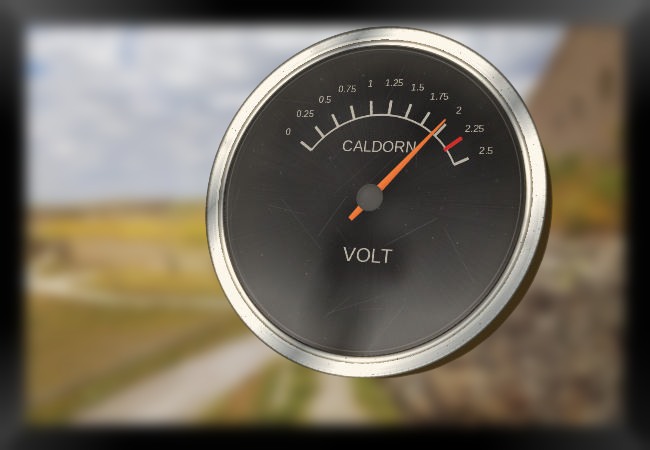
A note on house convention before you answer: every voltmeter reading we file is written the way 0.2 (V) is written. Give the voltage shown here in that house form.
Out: 2 (V)
